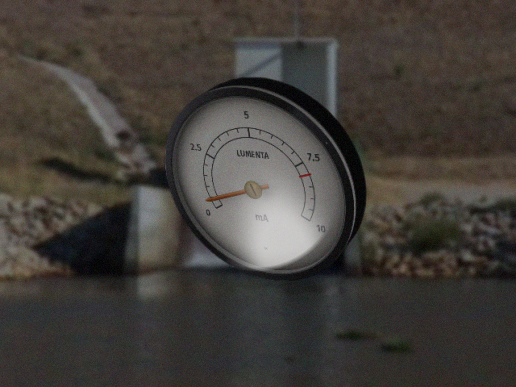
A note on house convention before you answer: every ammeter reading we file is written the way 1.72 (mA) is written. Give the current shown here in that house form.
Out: 0.5 (mA)
